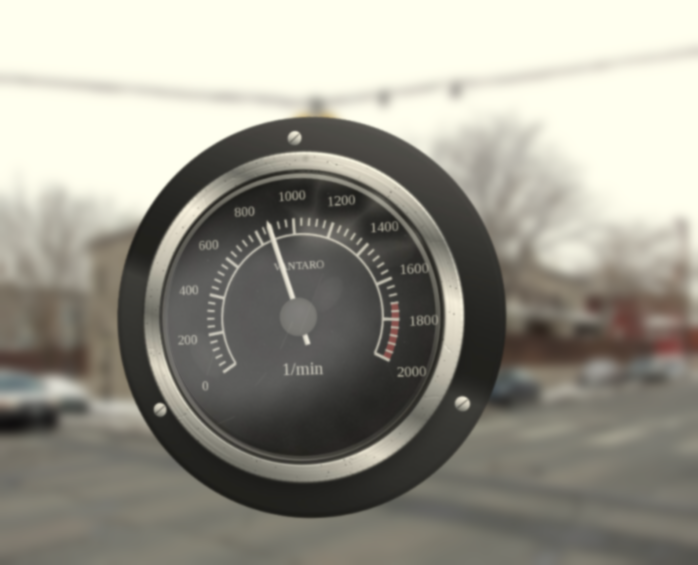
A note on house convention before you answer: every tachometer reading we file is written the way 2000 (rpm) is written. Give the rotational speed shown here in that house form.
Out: 880 (rpm)
